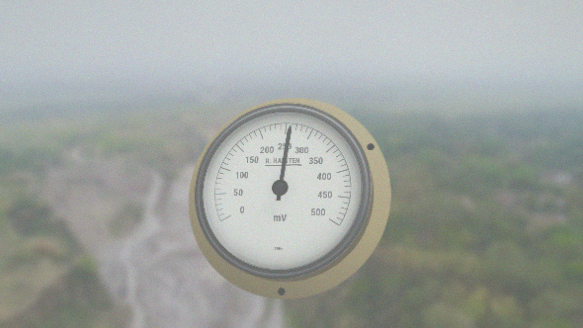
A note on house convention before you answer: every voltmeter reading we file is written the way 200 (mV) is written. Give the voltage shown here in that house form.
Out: 260 (mV)
